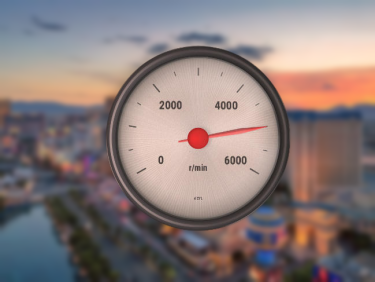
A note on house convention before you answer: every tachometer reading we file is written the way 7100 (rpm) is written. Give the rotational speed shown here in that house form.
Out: 5000 (rpm)
